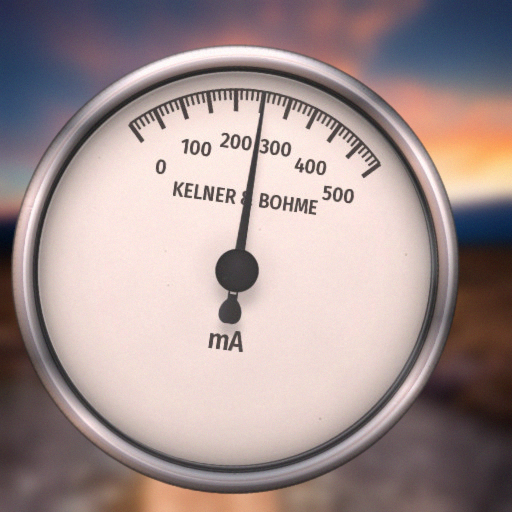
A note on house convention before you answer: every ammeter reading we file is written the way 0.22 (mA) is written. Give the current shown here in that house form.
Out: 250 (mA)
